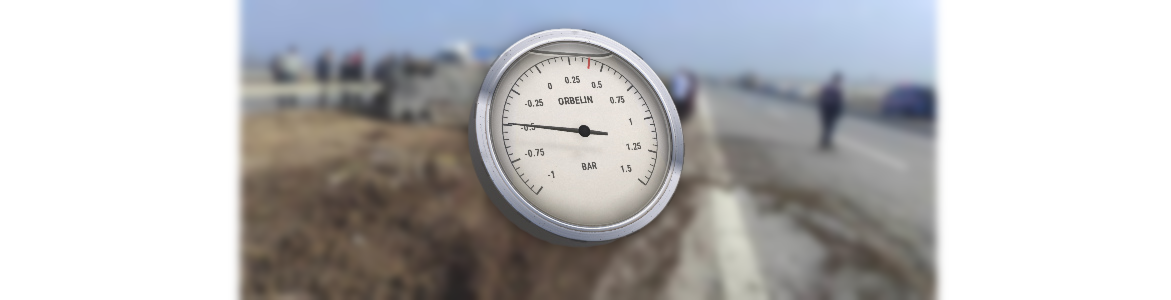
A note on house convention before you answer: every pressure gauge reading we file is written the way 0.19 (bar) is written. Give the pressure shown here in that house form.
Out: -0.5 (bar)
